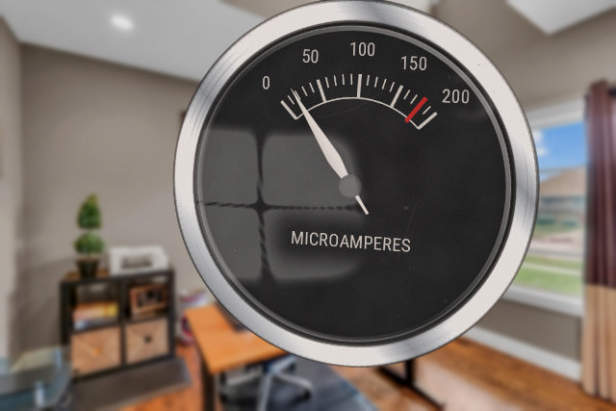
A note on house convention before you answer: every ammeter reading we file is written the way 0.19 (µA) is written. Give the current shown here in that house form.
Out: 20 (µA)
